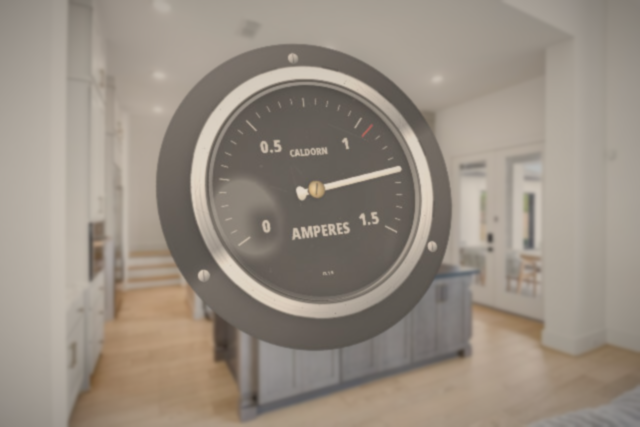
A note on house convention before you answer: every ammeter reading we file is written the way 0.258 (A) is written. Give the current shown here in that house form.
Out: 1.25 (A)
